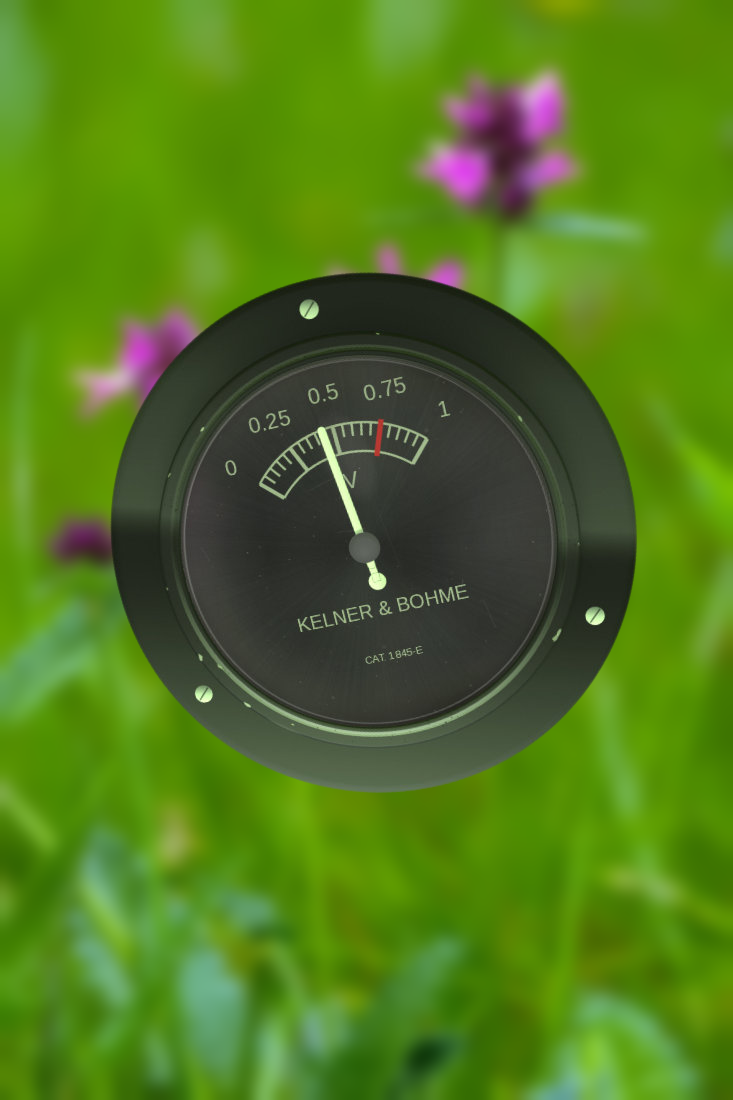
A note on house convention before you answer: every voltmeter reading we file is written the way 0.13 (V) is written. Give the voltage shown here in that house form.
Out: 0.45 (V)
